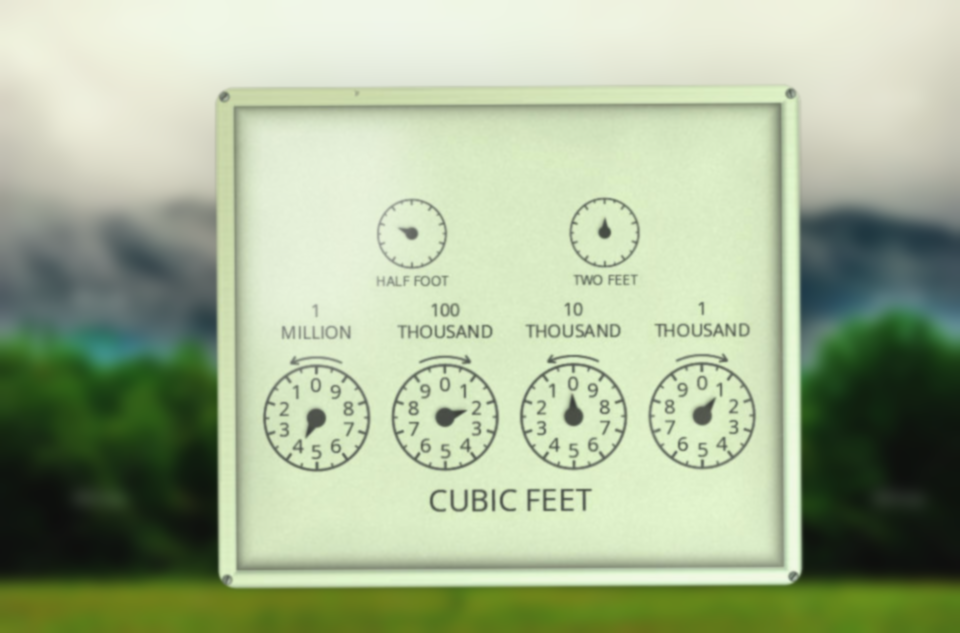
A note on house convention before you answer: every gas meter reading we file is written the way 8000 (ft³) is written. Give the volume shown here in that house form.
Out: 420100 (ft³)
